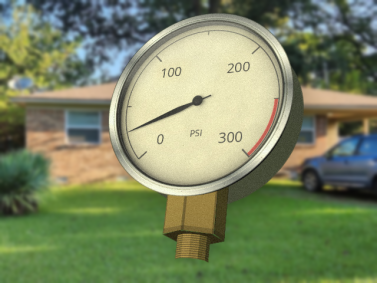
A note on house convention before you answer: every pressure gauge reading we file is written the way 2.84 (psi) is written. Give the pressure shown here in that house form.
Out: 25 (psi)
